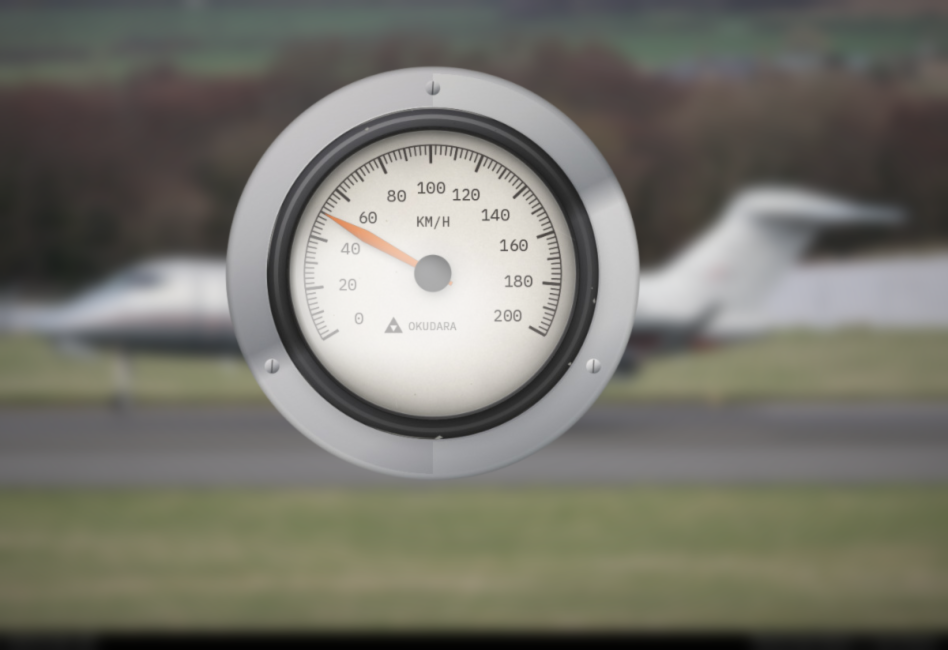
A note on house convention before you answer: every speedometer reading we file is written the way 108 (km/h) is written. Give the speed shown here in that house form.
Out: 50 (km/h)
